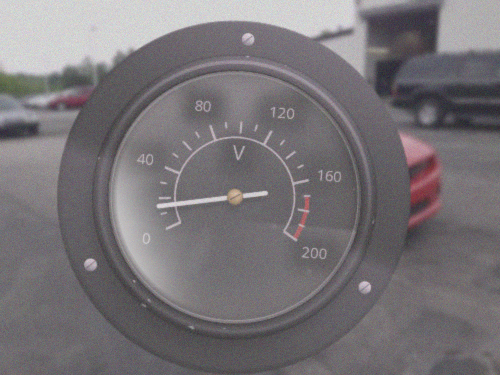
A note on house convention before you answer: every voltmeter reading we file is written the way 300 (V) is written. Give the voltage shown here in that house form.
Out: 15 (V)
